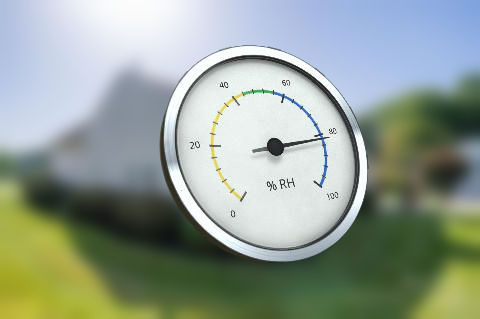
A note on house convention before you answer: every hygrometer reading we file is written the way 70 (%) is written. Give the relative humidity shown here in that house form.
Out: 82 (%)
